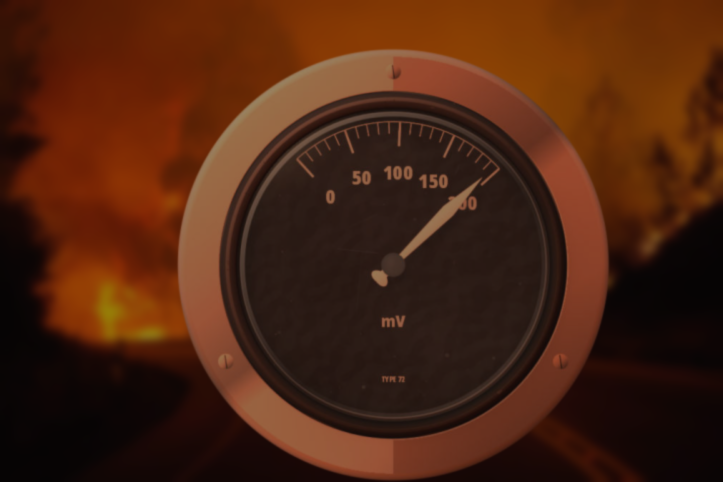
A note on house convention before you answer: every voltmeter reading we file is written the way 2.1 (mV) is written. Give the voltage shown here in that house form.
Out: 195 (mV)
